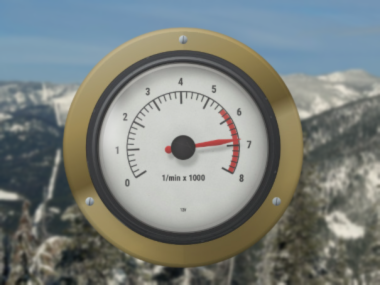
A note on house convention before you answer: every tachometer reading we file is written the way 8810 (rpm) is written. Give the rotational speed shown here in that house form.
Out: 6800 (rpm)
